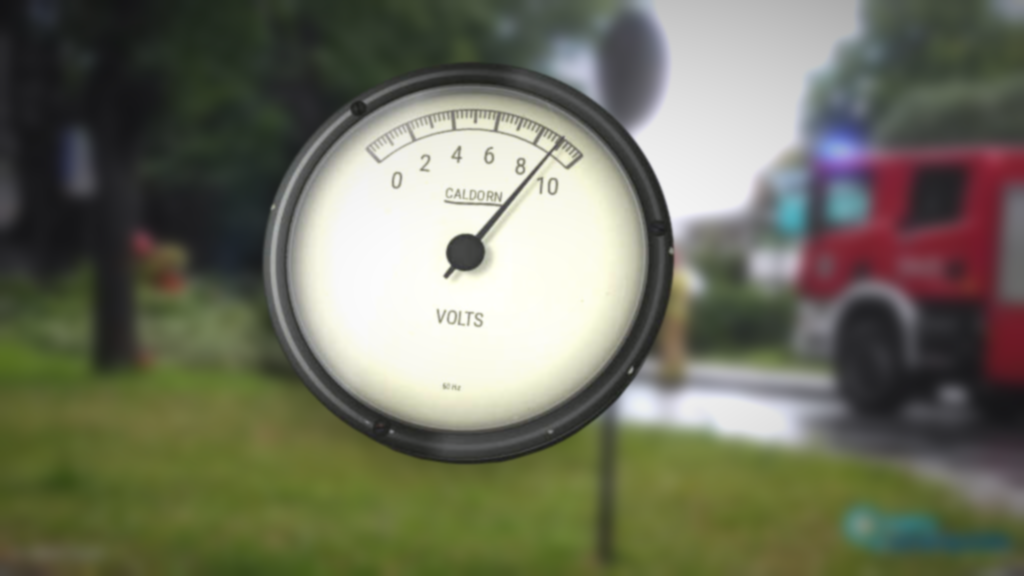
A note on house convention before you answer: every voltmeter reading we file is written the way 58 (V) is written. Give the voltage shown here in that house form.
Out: 9 (V)
